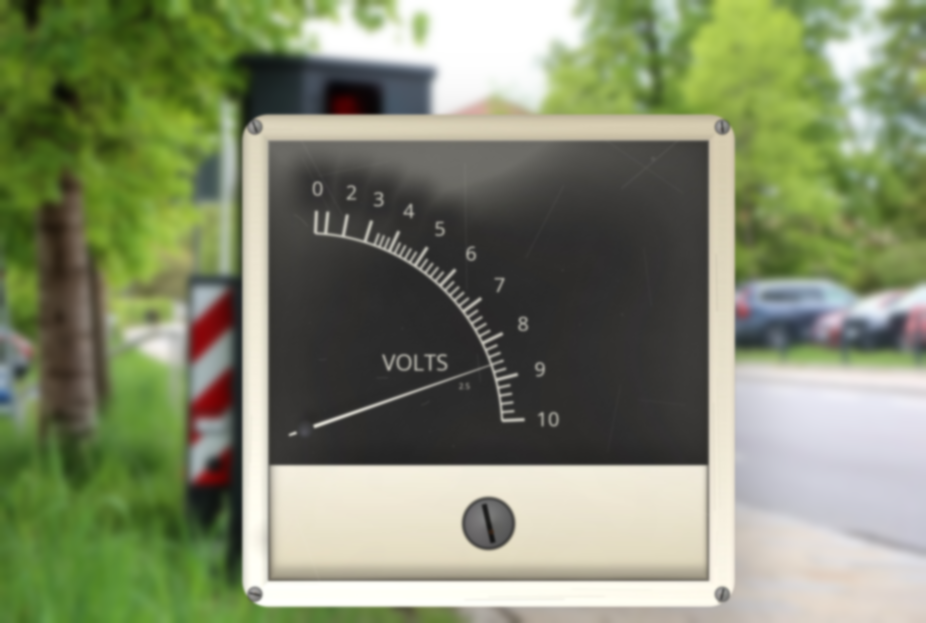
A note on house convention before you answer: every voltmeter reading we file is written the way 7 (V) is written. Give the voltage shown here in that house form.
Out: 8.6 (V)
